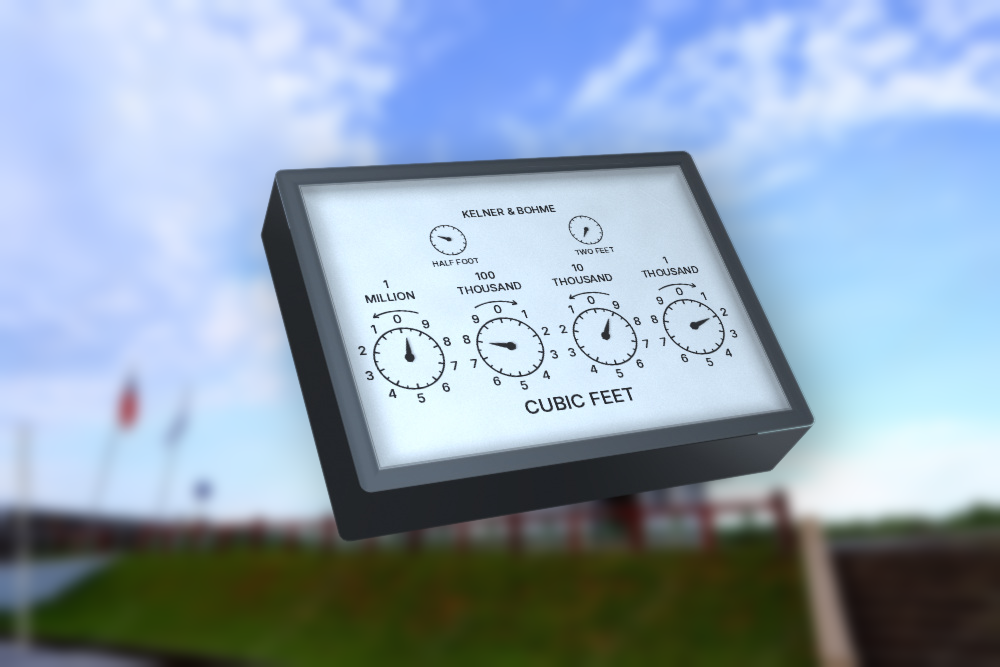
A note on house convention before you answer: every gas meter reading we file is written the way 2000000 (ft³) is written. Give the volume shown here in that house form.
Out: 979200 (ft³)
